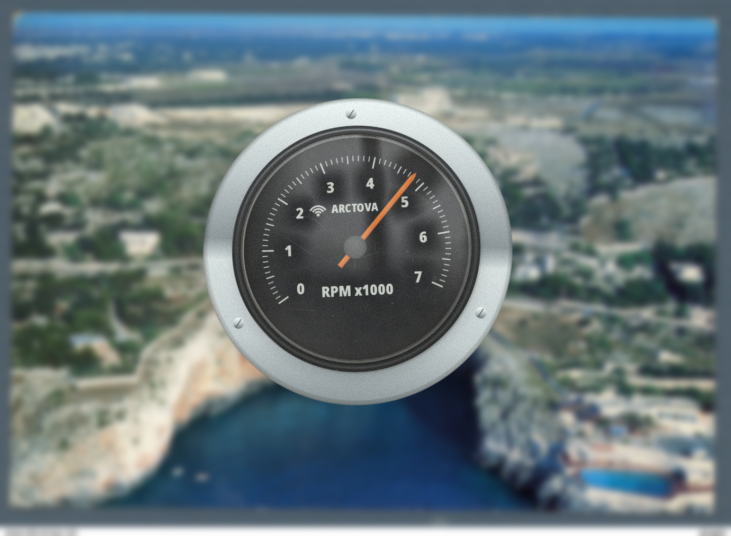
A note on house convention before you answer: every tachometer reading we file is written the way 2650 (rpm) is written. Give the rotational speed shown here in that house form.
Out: 4800 (rpm)
